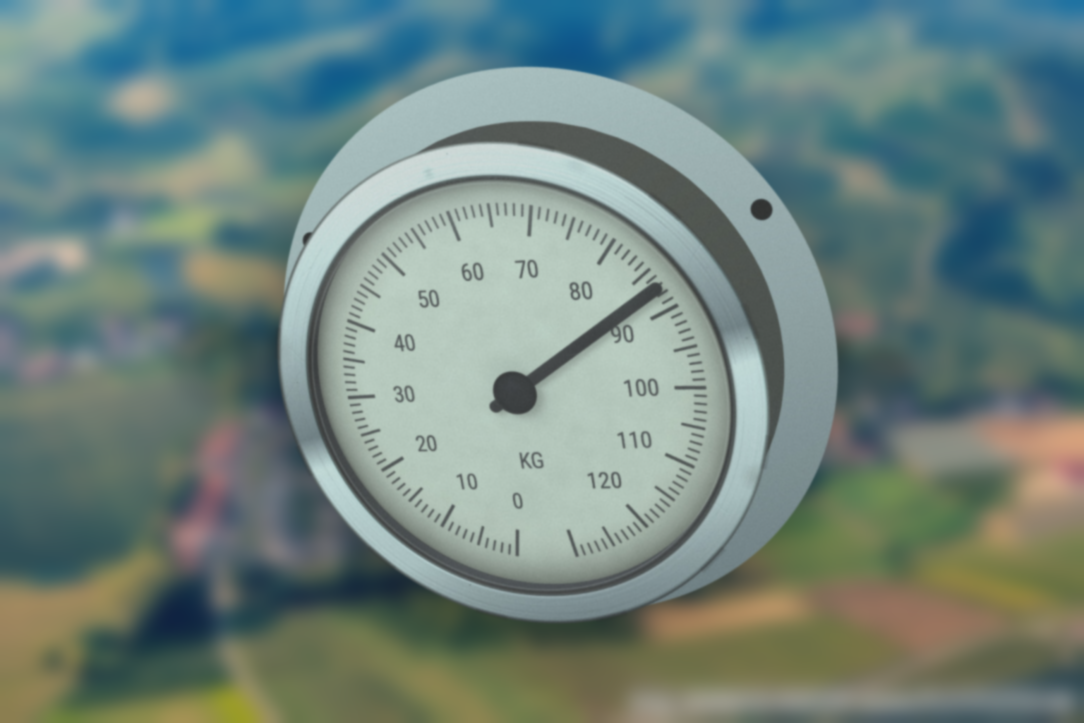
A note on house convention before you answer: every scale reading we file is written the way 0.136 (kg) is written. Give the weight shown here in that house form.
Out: 87 (kg)
